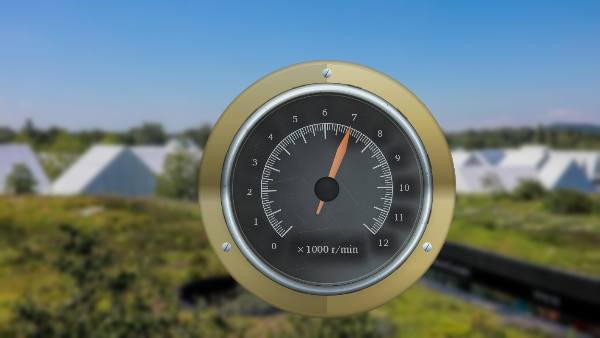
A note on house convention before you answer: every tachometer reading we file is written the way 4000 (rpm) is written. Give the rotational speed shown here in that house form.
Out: 7000 (rpm)
